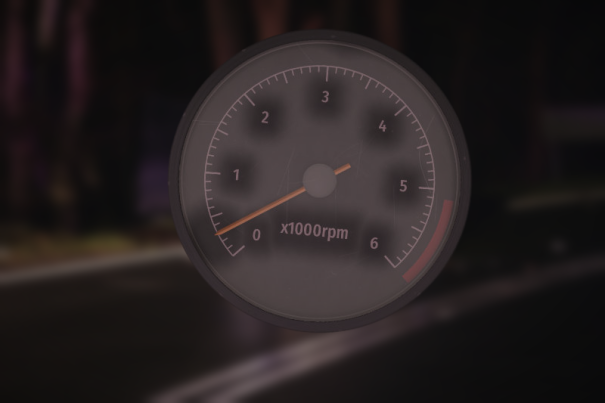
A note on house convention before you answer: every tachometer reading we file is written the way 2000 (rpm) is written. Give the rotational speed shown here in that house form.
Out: 300 (rpm)
